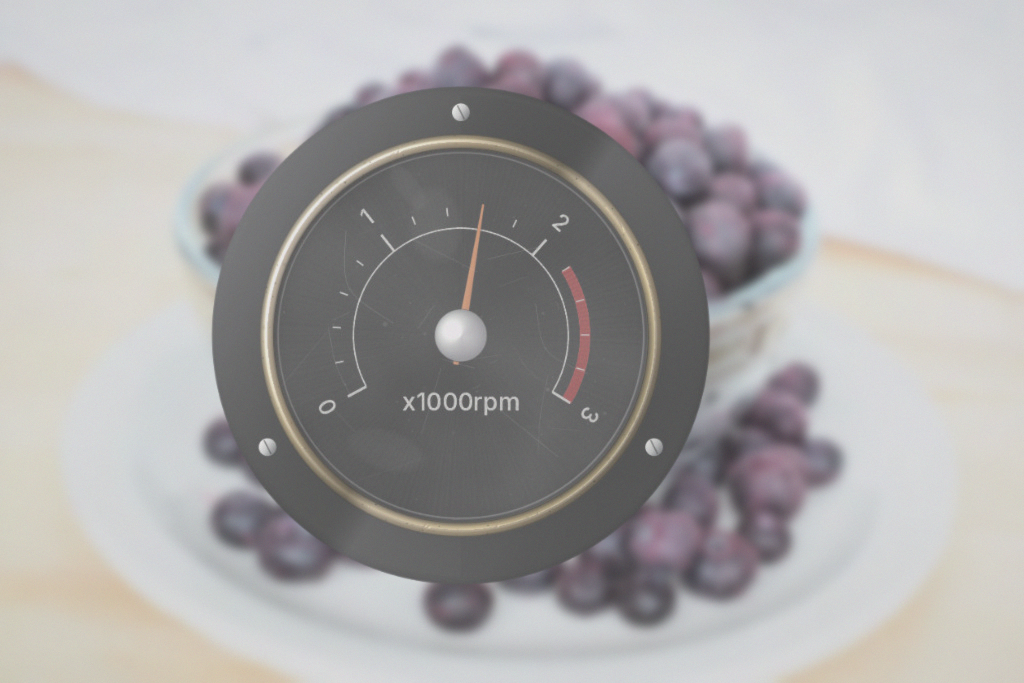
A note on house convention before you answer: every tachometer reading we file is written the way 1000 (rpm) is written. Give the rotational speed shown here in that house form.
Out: 1600 (rpm)
